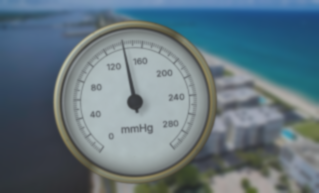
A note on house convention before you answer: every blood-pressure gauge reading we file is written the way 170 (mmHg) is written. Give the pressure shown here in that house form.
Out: 140 (mmHg)
